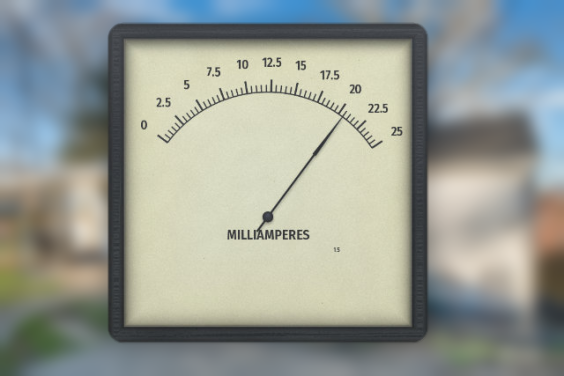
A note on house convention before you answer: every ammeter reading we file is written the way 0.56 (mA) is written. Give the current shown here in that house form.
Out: 20.5 (mA)
